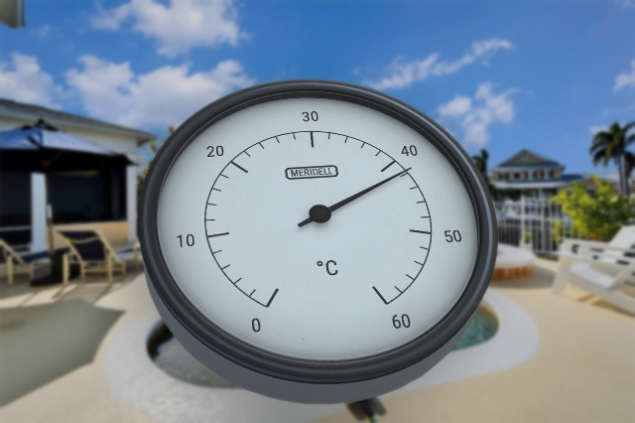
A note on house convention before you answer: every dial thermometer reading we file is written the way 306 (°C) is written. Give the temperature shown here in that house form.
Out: 42 (°C)
